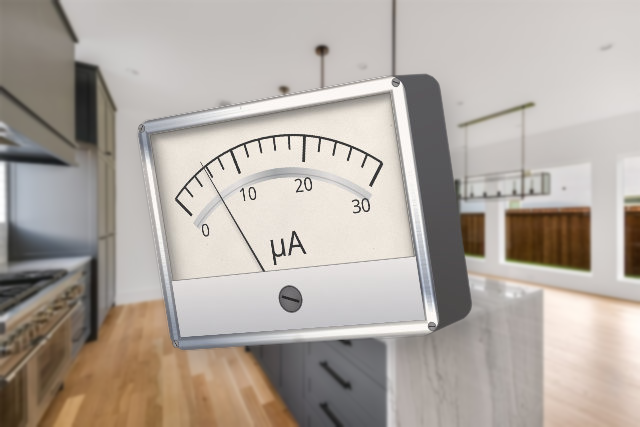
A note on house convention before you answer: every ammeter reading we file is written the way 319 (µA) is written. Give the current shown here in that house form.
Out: 6 (µA)
